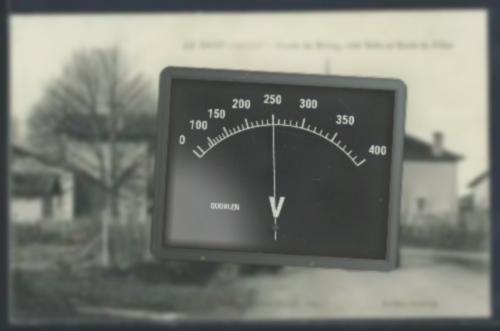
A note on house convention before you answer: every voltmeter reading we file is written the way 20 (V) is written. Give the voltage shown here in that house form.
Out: 250 (V)
